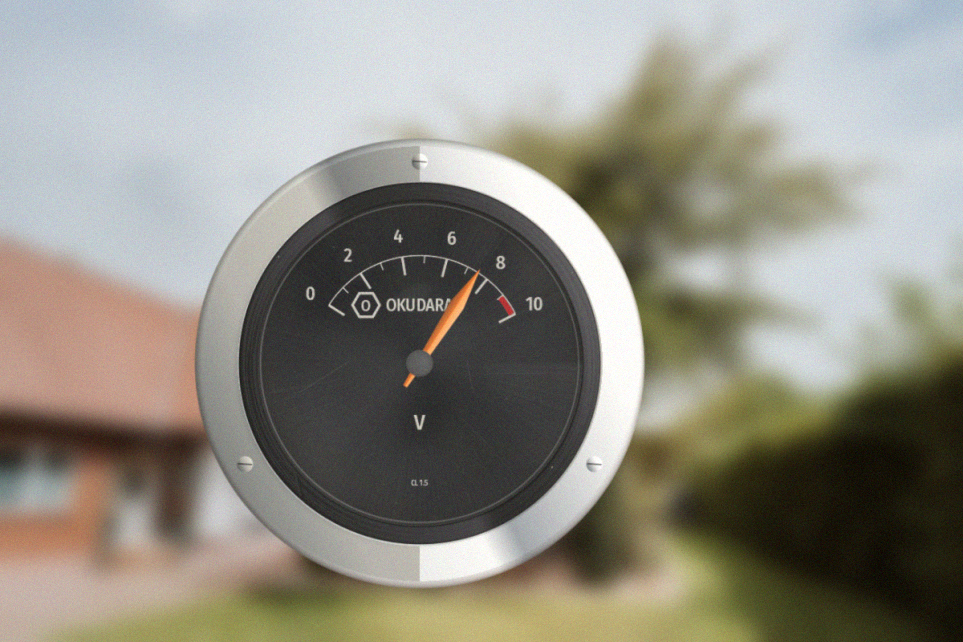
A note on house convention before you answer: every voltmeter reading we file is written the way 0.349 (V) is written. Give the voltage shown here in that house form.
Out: 7.5 (V)
